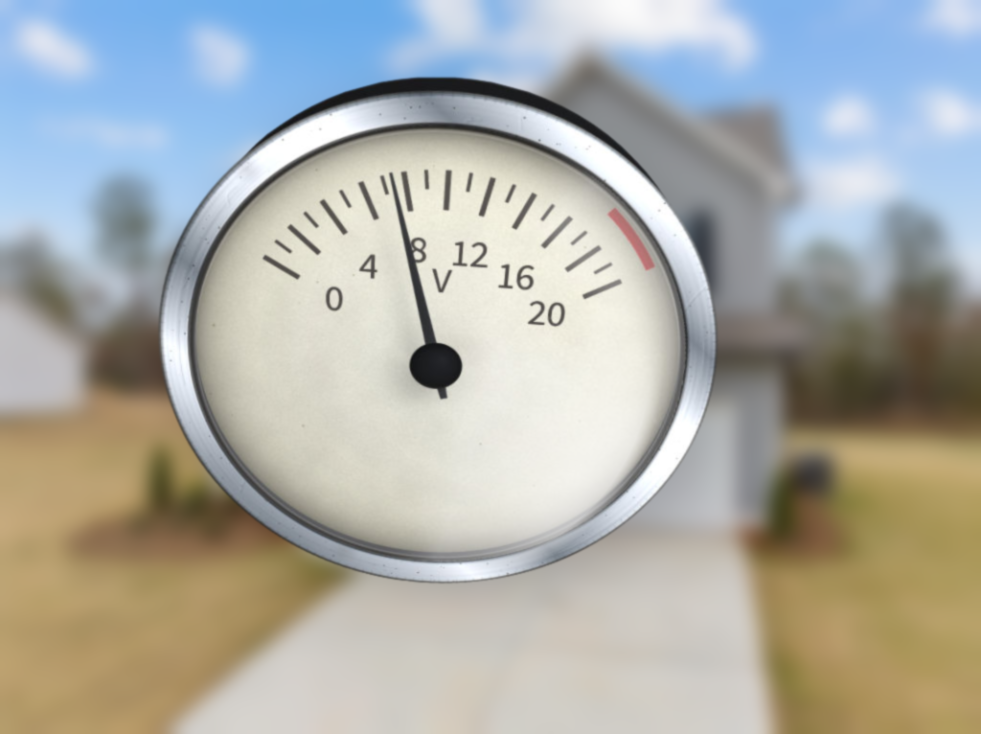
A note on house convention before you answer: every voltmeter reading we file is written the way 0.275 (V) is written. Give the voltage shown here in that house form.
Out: 7.5 (V)
